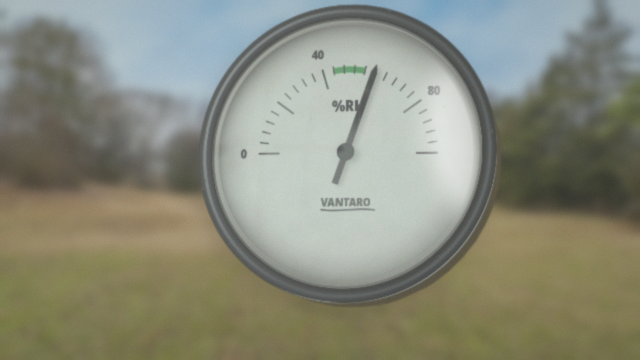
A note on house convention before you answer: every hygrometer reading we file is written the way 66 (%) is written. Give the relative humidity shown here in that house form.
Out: 60 (%)
